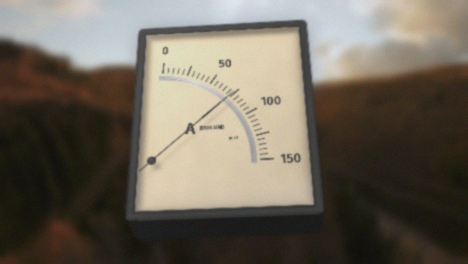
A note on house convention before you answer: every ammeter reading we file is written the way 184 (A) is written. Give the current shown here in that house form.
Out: 75 (A)
